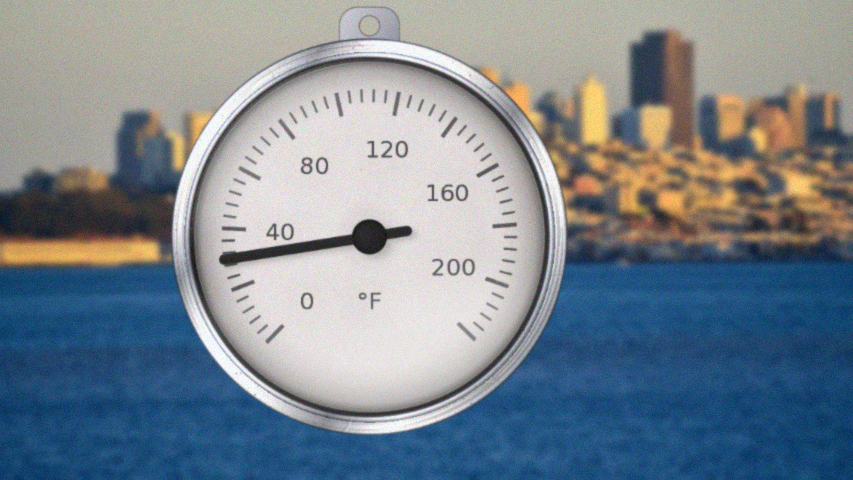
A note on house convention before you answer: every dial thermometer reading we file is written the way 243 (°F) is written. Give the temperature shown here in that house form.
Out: 30 (°F)
